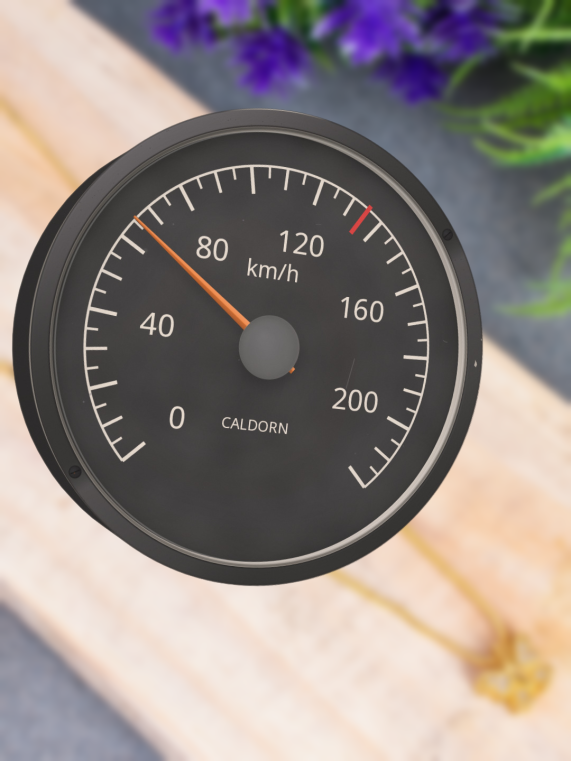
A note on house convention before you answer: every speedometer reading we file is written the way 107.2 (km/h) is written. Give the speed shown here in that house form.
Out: 65 (km/h)
